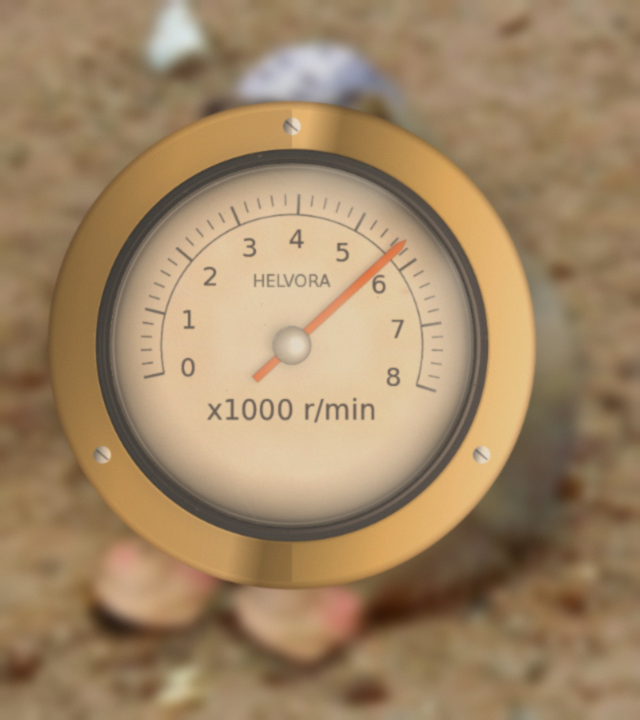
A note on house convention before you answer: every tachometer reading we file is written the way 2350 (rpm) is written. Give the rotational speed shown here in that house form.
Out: 5700 (rpm)
